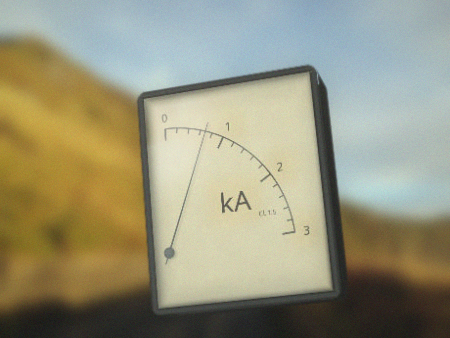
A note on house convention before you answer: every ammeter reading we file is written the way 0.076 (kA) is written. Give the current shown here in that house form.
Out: 0.7 (kA)
